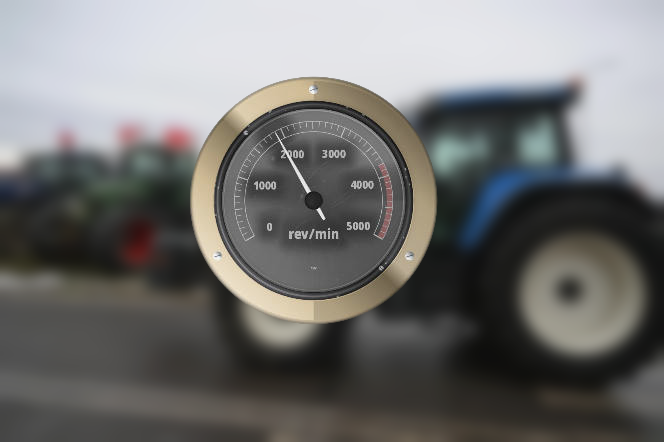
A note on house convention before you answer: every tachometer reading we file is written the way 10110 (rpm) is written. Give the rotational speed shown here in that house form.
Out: 1900 (rpm)
